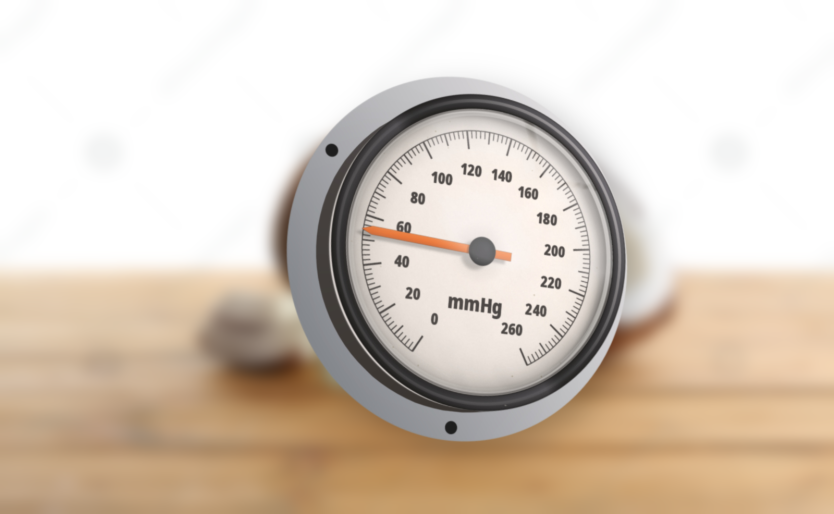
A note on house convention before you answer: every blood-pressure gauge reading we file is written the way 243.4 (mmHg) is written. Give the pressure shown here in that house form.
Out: 54 (mmHg)
